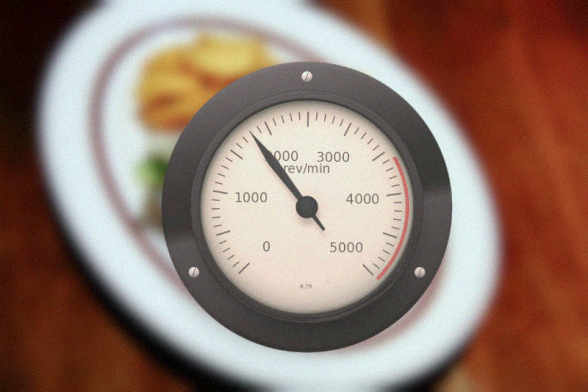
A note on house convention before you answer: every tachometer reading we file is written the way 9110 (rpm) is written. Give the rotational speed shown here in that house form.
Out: 1800 (rpm)
